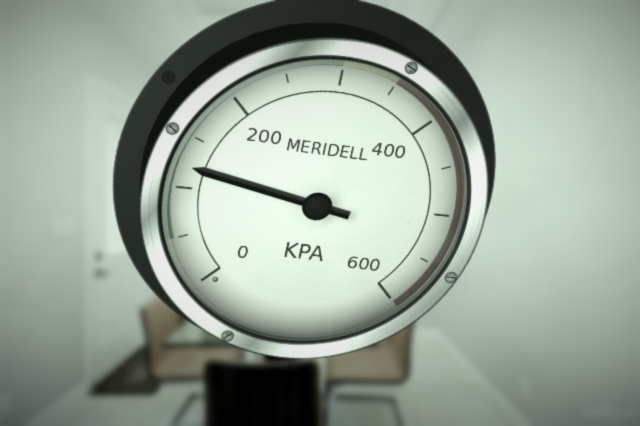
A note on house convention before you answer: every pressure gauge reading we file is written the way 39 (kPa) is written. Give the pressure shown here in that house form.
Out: 125 (kPa)
